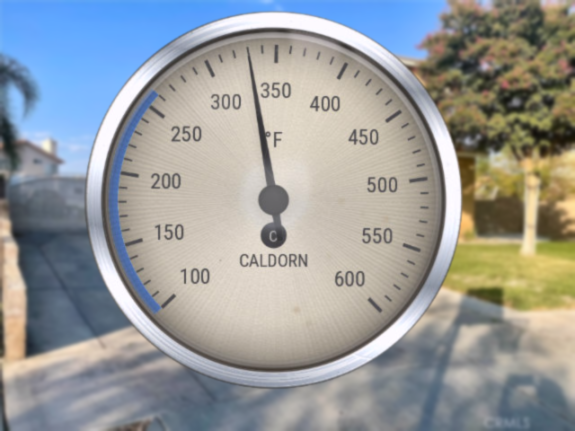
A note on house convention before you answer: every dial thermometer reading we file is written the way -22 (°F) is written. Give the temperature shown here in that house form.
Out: 330 (°F)
